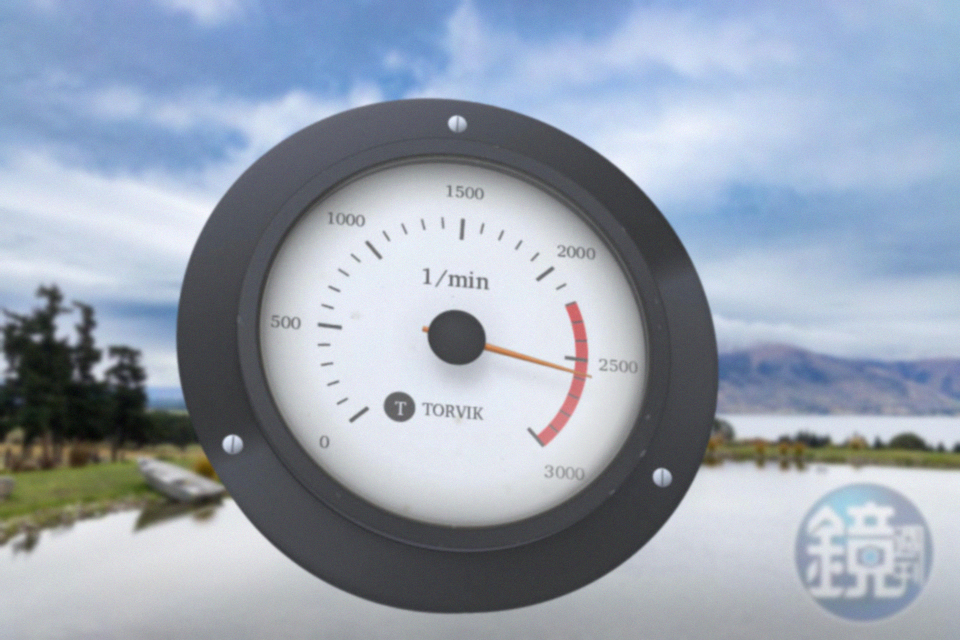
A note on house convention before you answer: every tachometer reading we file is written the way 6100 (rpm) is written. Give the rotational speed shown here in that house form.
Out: 2600 (rpm)
